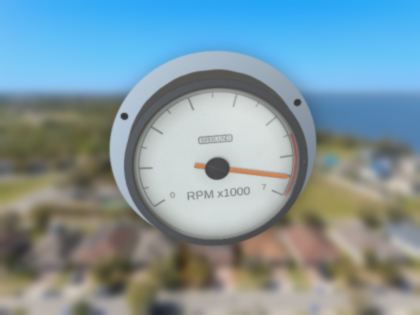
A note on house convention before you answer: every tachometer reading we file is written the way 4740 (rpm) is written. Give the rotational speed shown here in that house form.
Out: 6500 (rpm)
